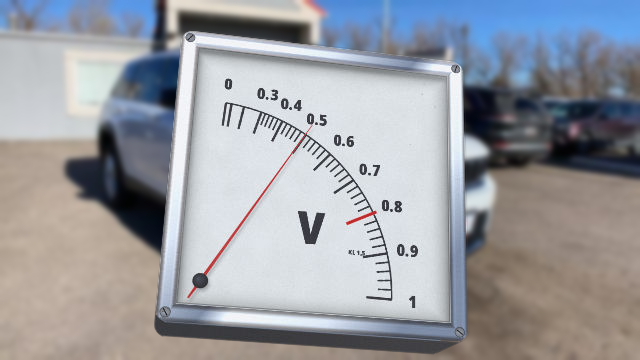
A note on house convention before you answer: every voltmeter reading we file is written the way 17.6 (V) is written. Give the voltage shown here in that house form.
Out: 0.5 (V)
